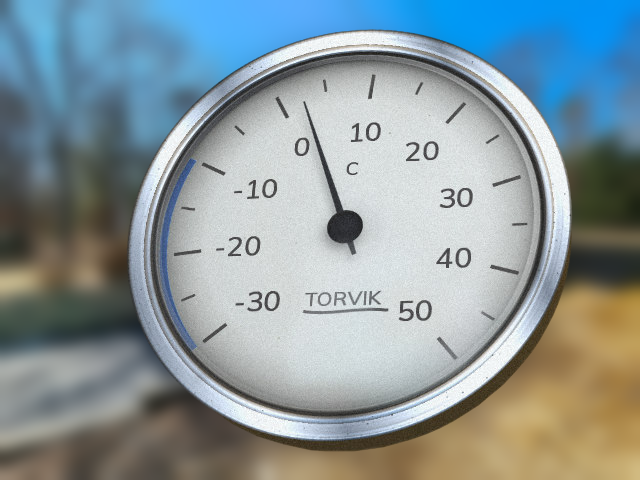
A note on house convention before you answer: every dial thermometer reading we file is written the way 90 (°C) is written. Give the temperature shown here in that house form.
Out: 2.5 (°C)
